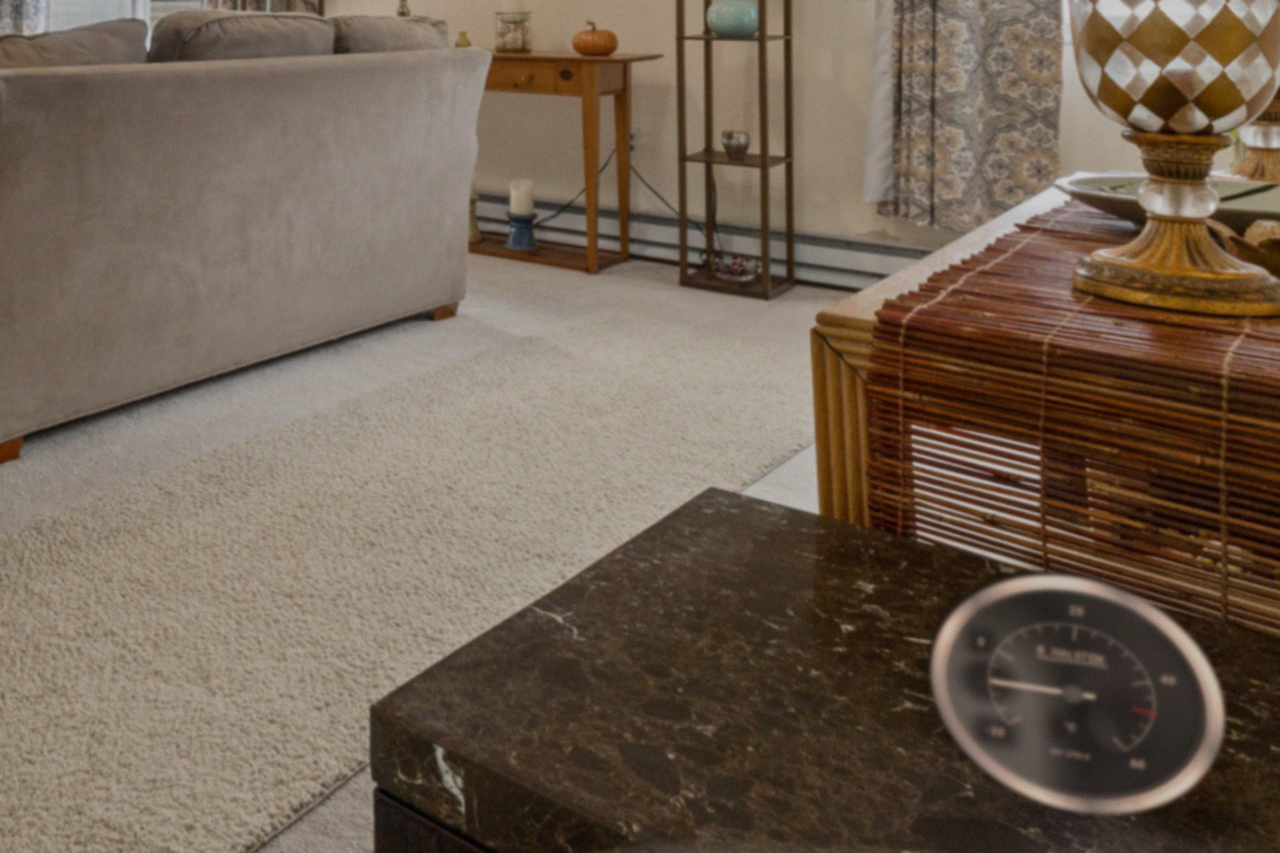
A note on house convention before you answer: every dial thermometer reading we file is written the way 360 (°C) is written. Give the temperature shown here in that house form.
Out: -8 (°C)
